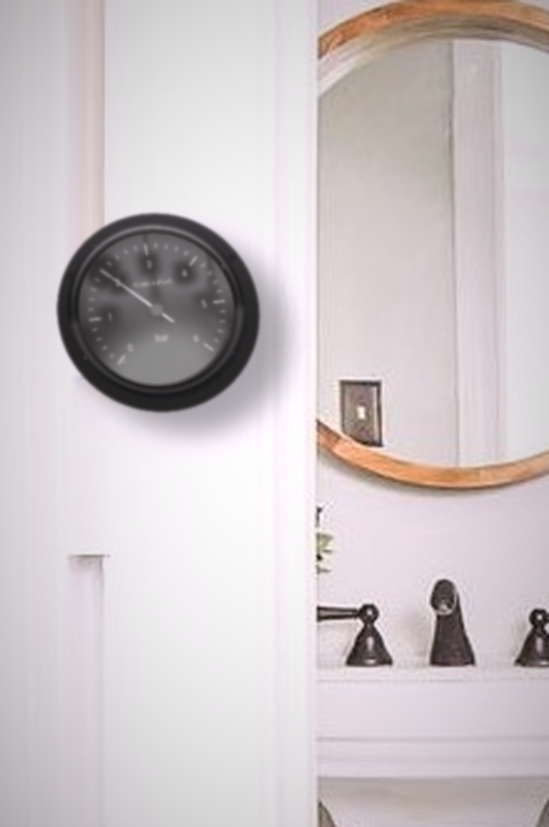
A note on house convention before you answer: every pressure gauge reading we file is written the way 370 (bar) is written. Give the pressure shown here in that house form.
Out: 2 (bar)
